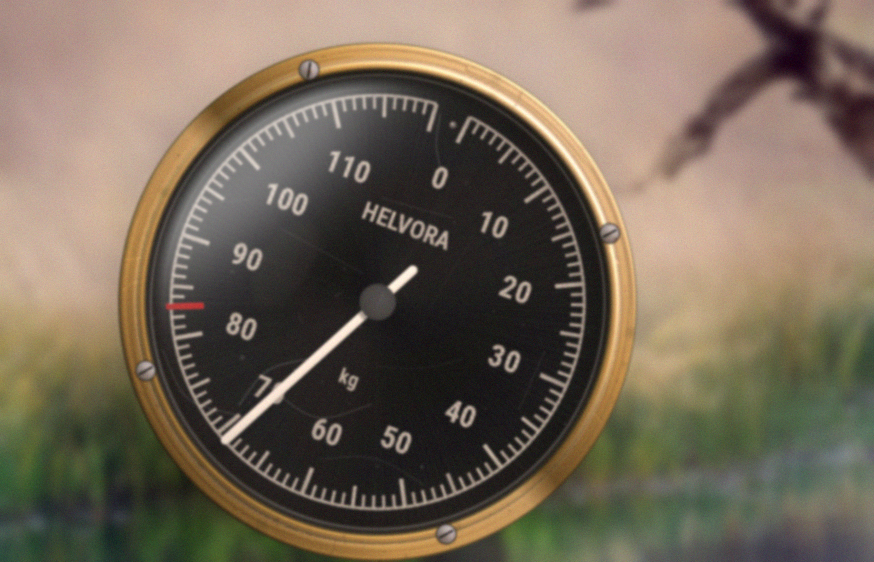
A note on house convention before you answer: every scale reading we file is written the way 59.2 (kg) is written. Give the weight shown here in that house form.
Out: 69 (kg)
